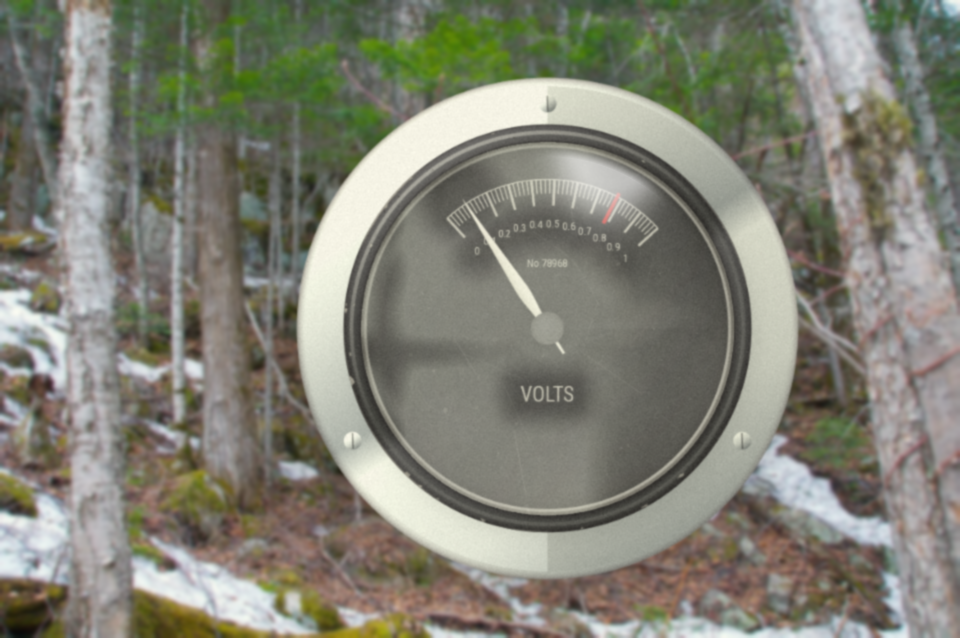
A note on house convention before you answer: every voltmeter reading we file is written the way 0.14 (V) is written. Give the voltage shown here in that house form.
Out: 0.1 (V)
